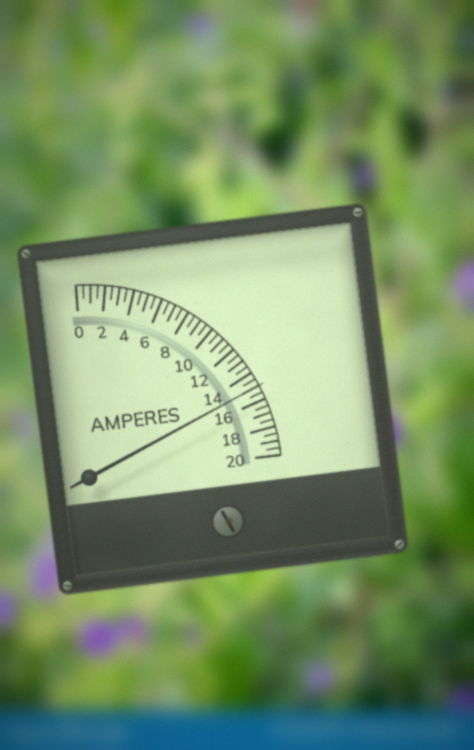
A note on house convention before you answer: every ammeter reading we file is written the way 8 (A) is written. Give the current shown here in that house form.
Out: 15 (A)
